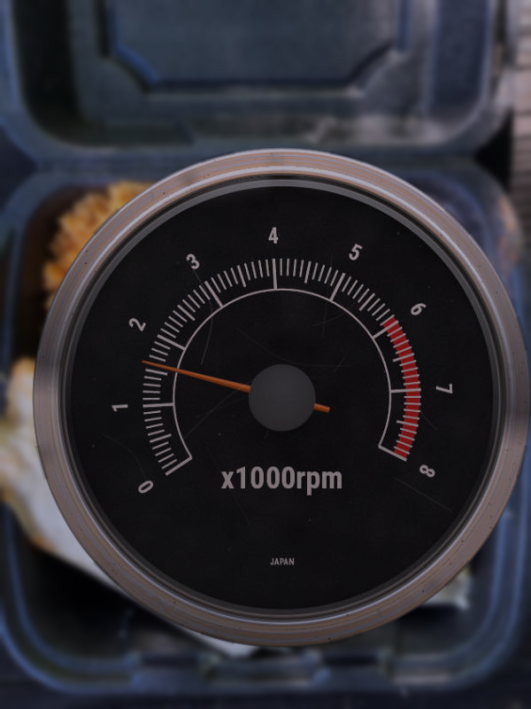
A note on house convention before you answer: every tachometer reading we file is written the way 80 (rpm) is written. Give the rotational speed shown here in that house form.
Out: 1600 (rpm)
